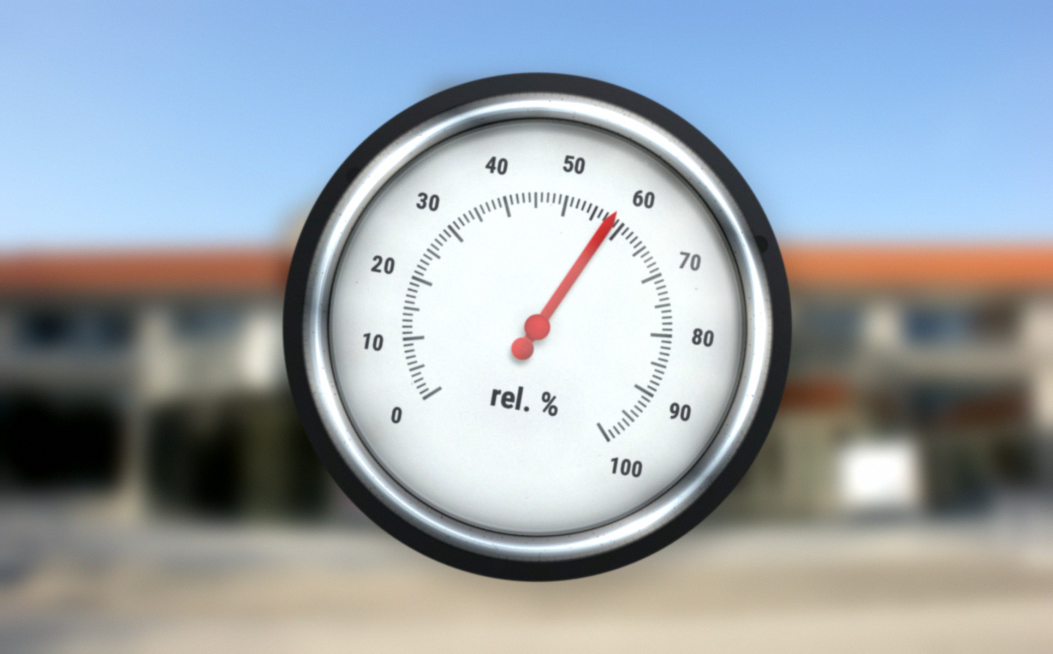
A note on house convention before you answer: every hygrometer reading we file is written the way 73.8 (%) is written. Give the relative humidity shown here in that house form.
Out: 58 (%)
